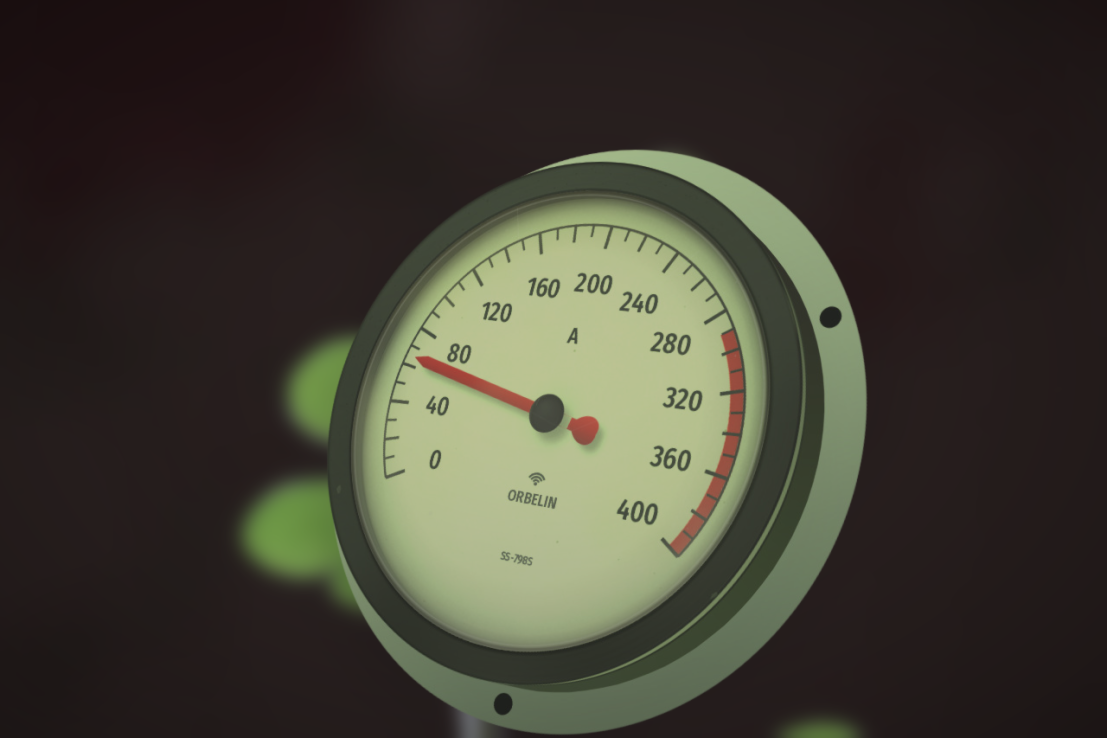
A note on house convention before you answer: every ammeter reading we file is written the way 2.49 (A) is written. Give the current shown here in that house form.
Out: 65 (A)
